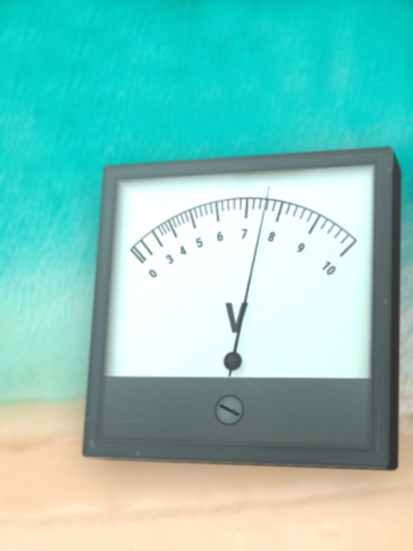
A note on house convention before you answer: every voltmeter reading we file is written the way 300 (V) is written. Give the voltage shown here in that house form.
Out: 7.6 (V)
